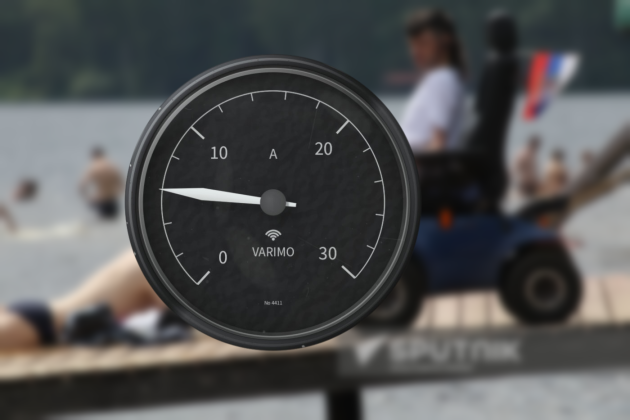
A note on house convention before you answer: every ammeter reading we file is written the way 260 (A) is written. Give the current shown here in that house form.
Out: 6 (A)
